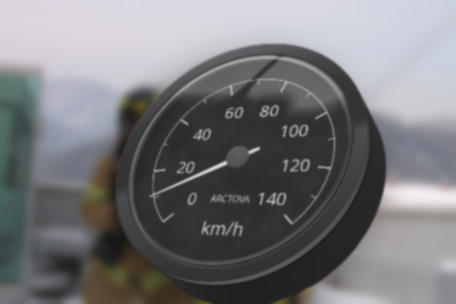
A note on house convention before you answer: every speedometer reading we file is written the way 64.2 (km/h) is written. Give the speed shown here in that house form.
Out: 10 (km/h)
